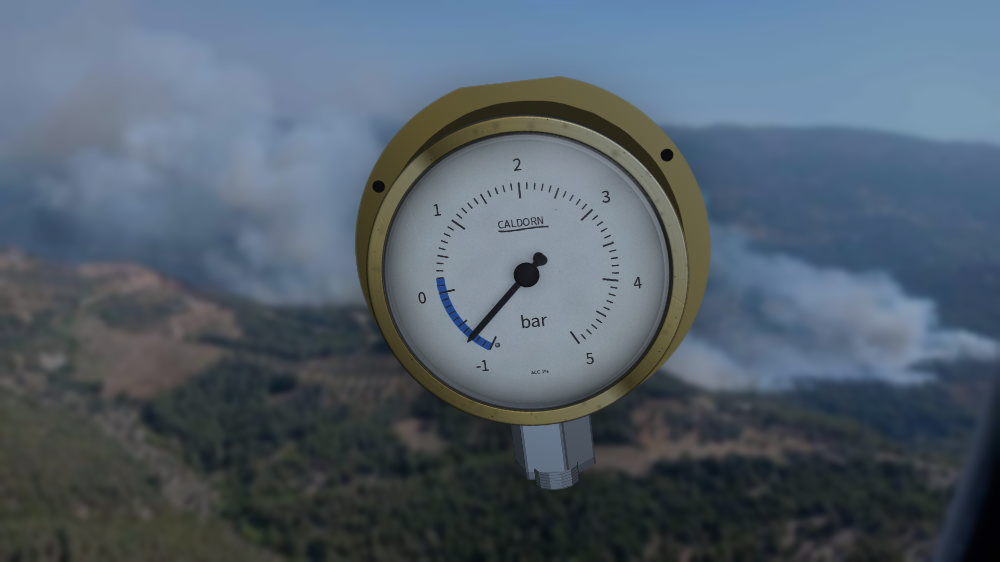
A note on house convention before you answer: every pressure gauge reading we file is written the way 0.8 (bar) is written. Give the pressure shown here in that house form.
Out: -0.7 (bar)
